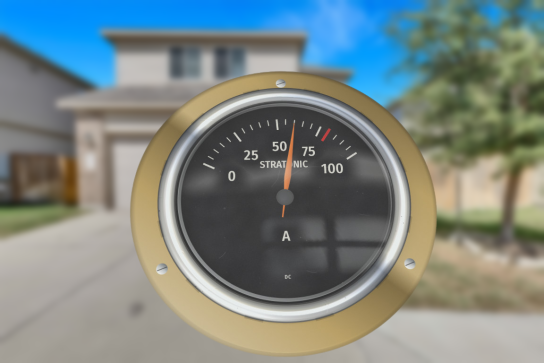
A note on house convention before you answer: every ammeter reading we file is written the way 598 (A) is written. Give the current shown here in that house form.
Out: 60 (A)
